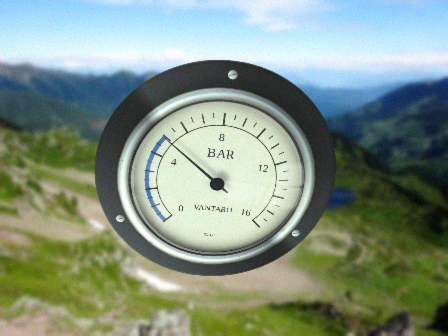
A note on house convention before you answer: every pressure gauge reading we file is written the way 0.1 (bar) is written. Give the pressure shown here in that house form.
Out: 5 (bar)
